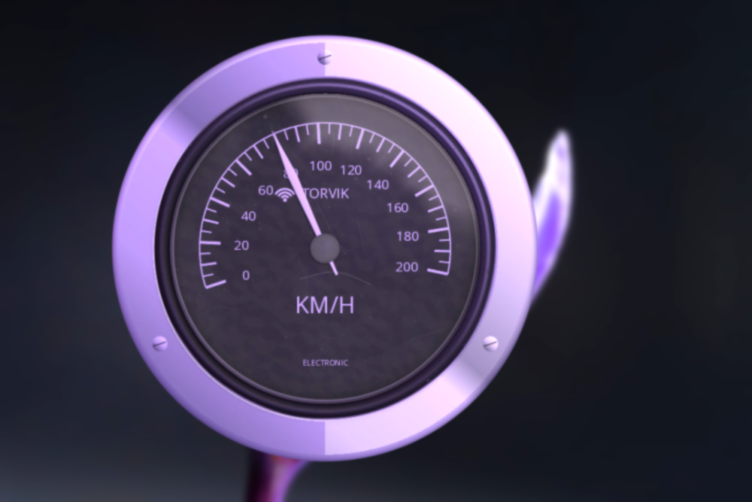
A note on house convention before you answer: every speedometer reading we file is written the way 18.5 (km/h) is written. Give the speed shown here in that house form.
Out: 80 (km/h)
